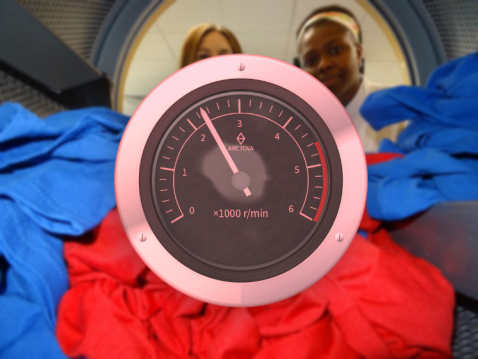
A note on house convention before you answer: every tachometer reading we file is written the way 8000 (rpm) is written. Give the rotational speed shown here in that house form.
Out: 2300 (rpm)
